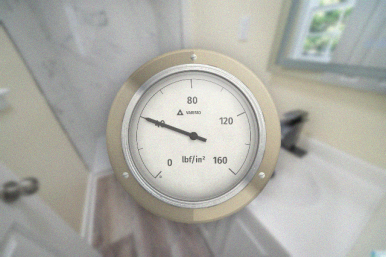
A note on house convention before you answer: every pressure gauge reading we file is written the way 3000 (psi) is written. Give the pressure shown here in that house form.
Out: 40 (psi)
